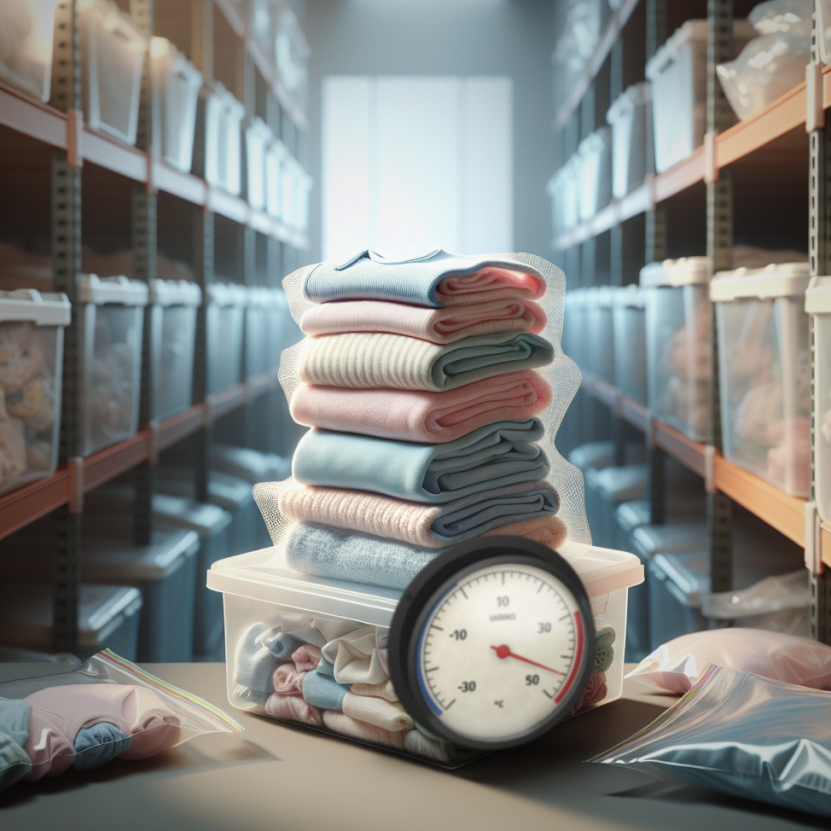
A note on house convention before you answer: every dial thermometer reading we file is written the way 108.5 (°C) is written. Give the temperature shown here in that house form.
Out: 44 (°C)
